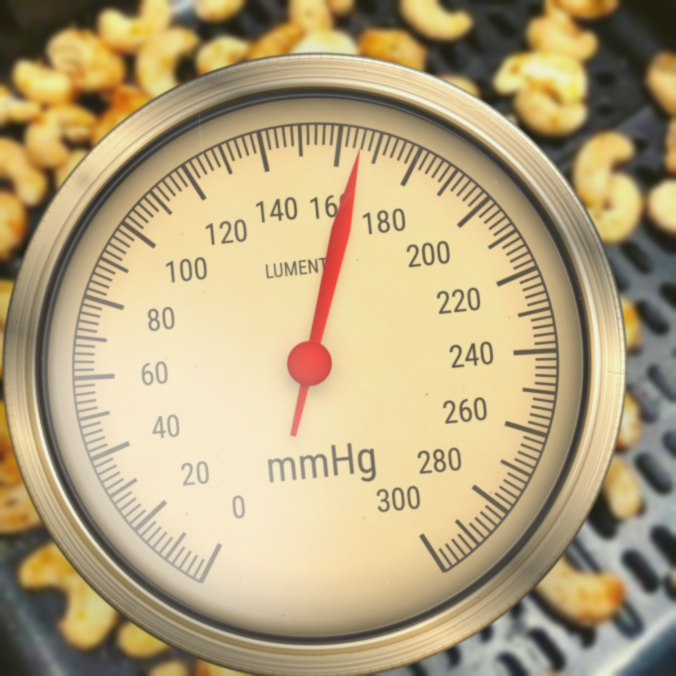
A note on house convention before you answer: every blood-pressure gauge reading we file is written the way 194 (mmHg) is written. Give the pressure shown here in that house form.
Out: 166 (mmHg)
